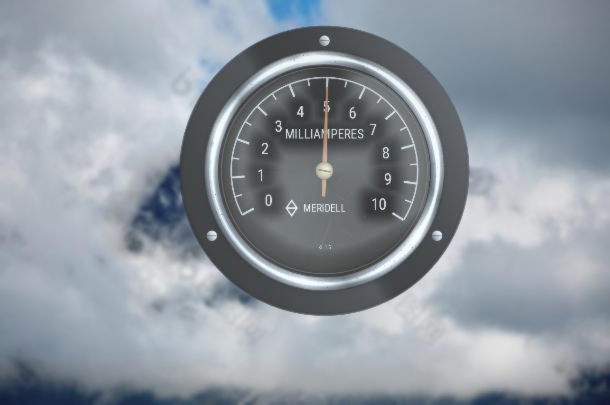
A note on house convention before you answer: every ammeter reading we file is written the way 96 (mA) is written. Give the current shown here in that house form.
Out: 5 (mA)
